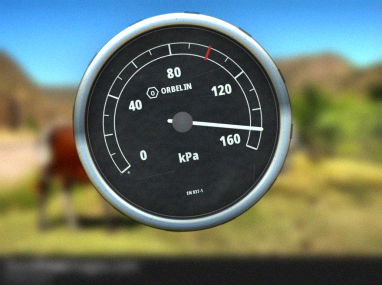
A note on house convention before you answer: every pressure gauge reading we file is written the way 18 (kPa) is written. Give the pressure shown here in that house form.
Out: 150 (kPa)
